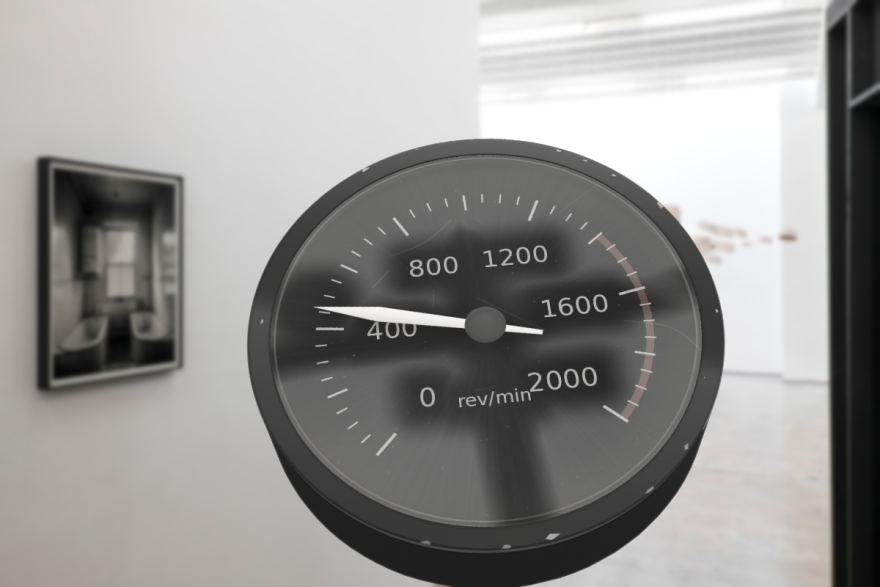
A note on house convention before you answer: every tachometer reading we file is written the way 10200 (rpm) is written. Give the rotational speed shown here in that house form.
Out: 450 (rpm)
